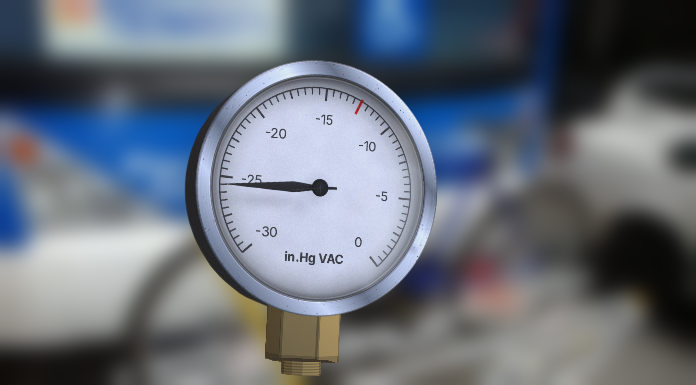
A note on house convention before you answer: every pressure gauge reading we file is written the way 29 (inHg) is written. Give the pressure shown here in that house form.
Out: -25.5 (inHg)
